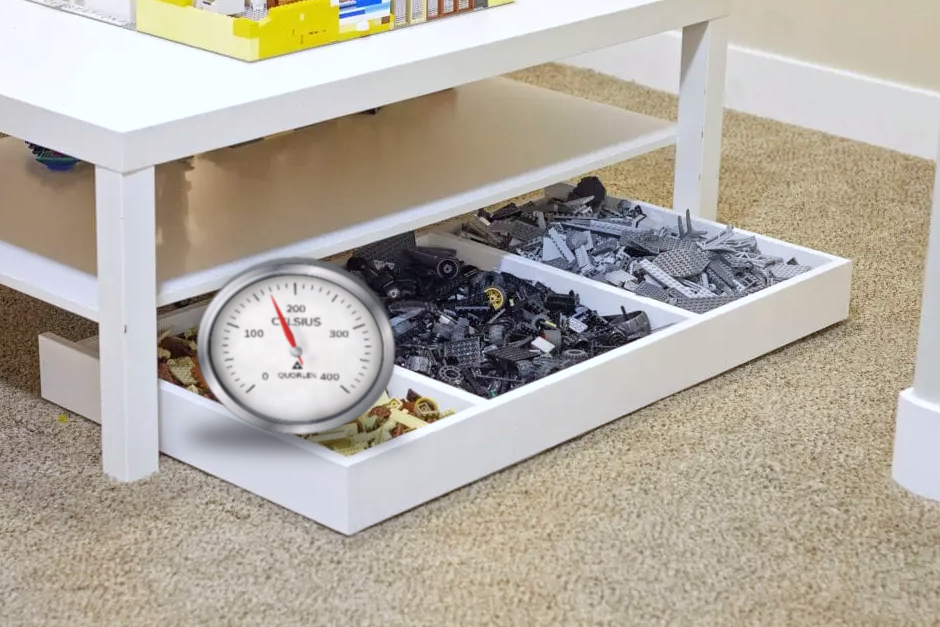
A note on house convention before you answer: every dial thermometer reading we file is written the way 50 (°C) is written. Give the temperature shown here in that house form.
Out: 170 (°C)
